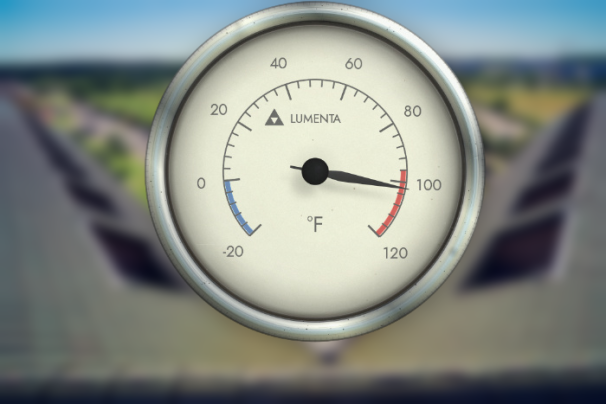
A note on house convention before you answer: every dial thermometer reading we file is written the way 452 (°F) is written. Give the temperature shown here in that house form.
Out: 102 (°F)
